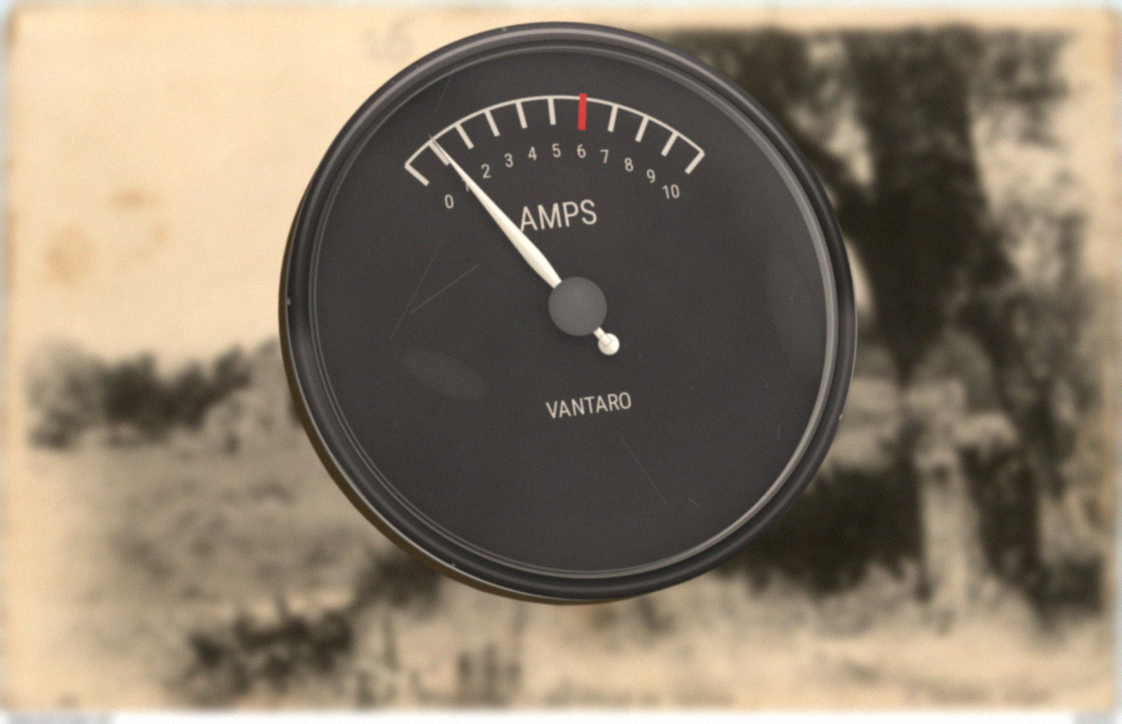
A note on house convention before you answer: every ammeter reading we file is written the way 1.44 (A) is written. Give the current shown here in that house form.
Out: 1 (A)
